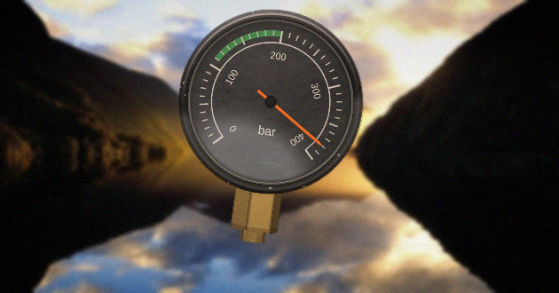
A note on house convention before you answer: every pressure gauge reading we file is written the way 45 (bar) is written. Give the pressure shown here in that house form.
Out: 380 (bar)
